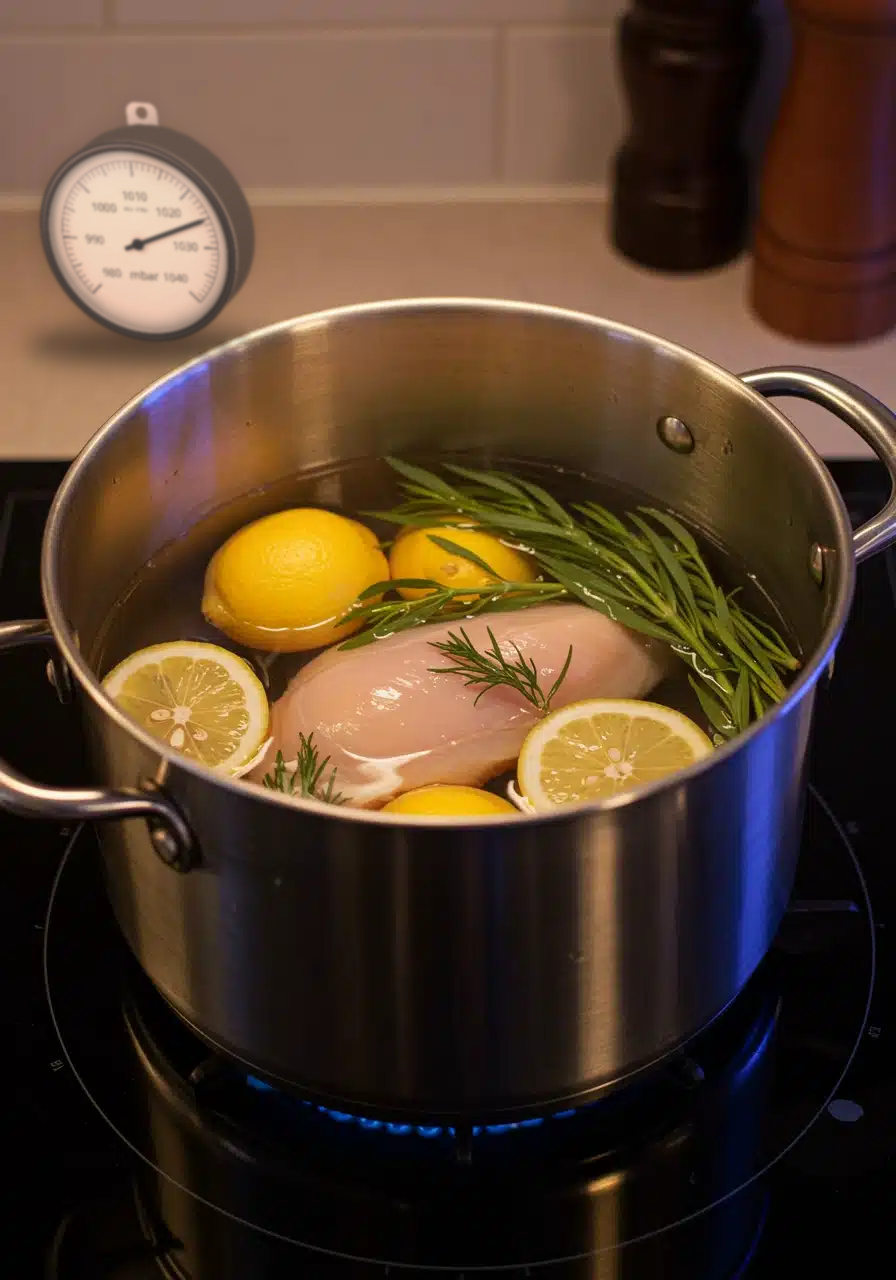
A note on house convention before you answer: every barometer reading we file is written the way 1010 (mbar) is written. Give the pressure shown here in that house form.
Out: 1025 (mbar)
